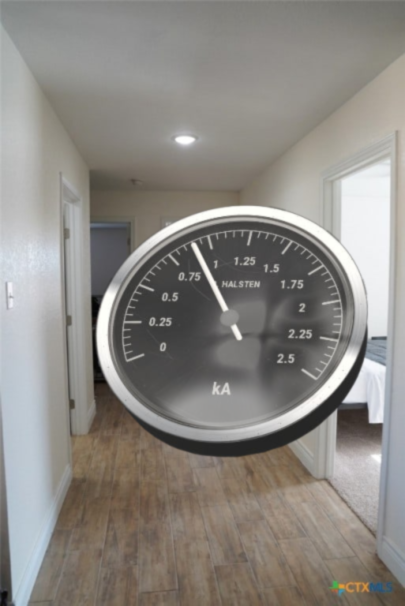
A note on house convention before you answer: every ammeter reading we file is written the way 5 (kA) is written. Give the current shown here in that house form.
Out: 0.9 (kA)
